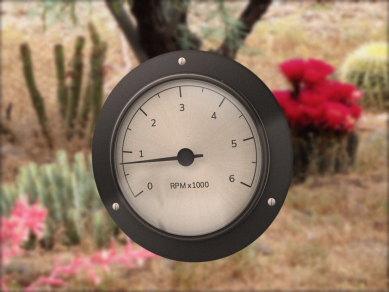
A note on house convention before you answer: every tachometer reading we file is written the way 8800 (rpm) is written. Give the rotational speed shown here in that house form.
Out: 750 (rpm)
